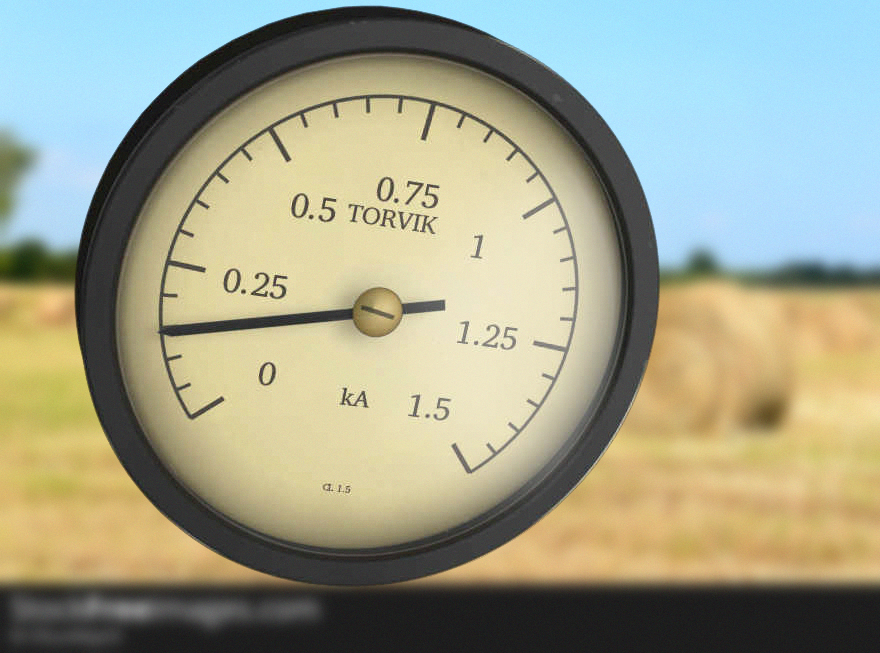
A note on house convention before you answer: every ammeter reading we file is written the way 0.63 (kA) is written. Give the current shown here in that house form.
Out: 0.15 (kA)
